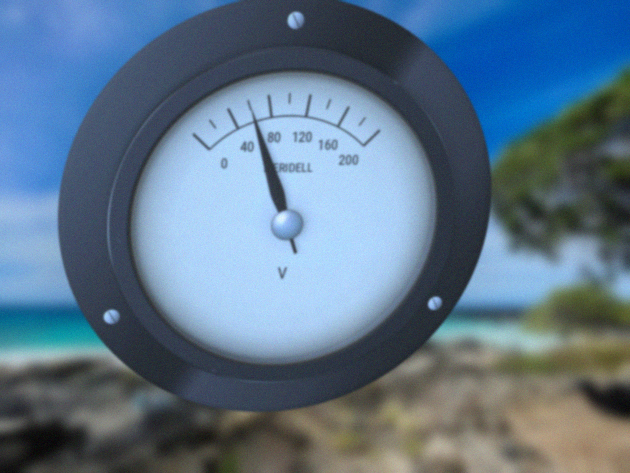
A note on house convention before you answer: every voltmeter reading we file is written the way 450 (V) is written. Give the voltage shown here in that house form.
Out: 60 (V)
